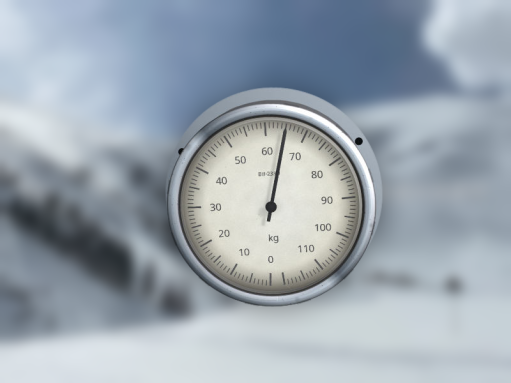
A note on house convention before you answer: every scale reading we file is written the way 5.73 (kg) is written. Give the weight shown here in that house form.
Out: 65 (kg)
